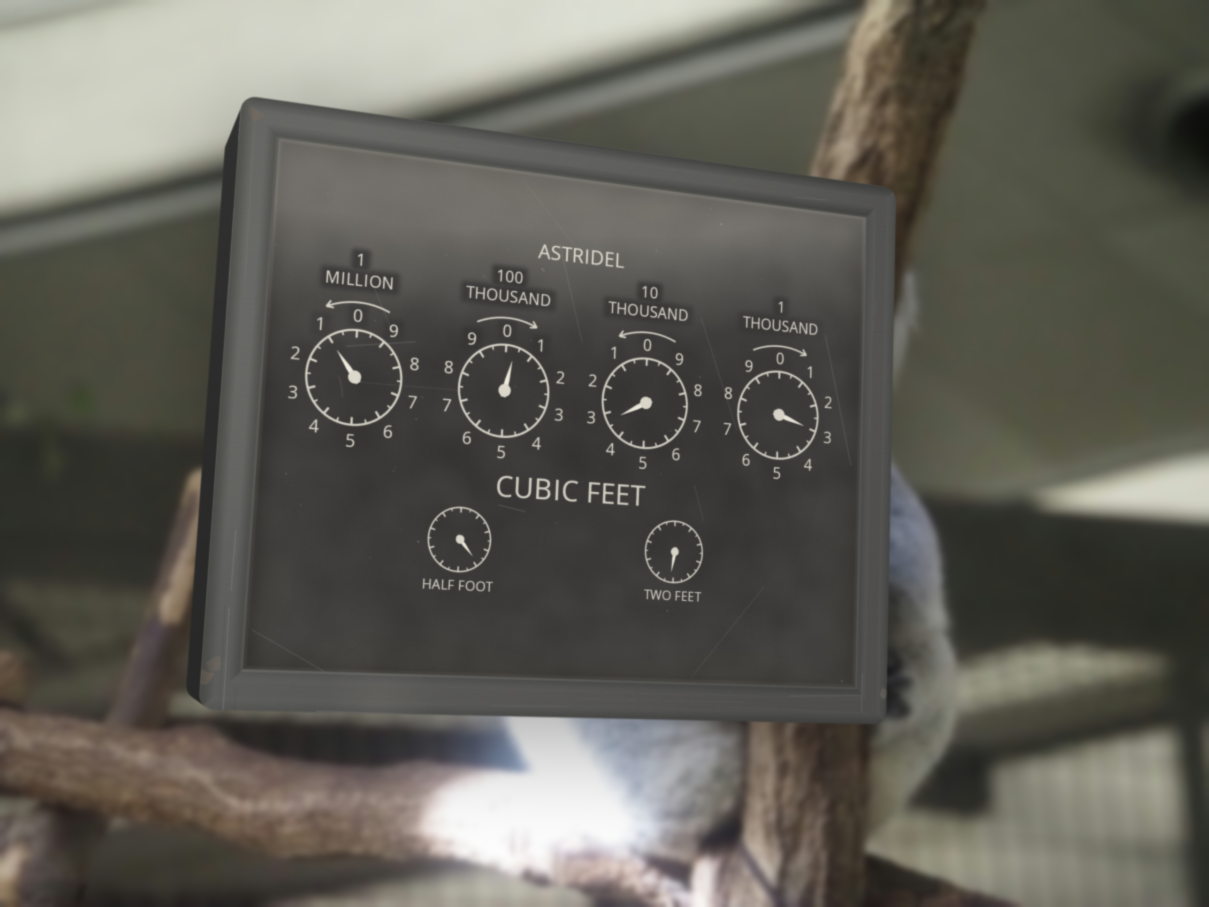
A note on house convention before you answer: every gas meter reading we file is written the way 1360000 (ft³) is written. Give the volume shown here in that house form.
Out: 103300 (ft³)
